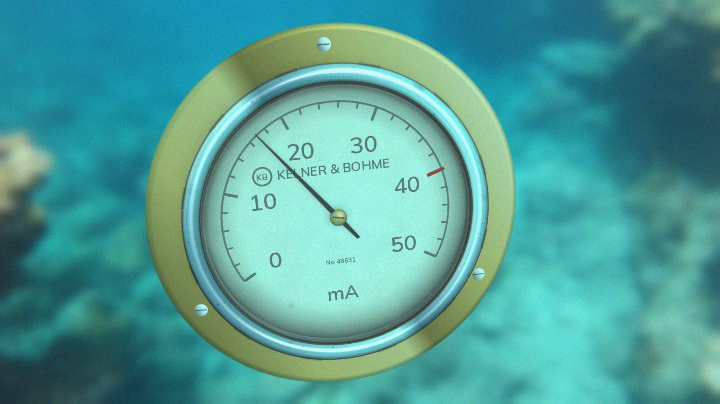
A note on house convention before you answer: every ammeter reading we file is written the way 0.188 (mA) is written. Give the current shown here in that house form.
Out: 17 (mA)
